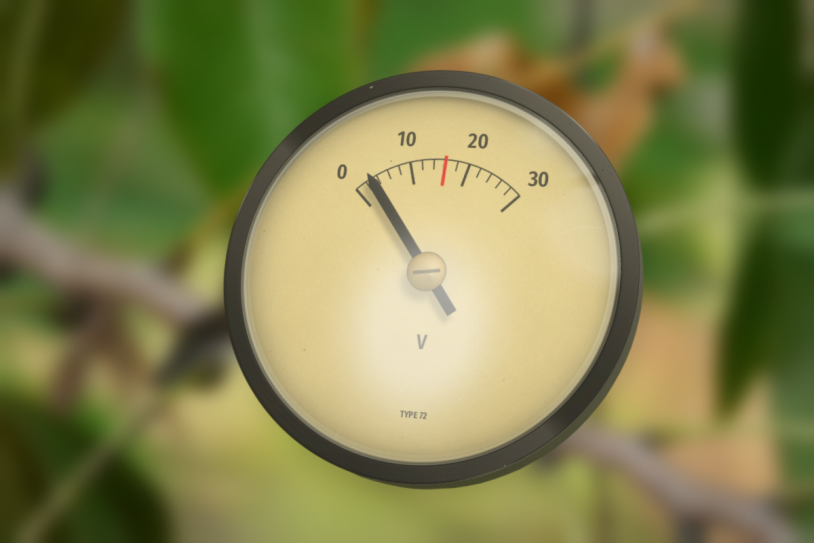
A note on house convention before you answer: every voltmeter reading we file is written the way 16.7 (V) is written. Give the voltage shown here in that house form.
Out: 3 (V)
